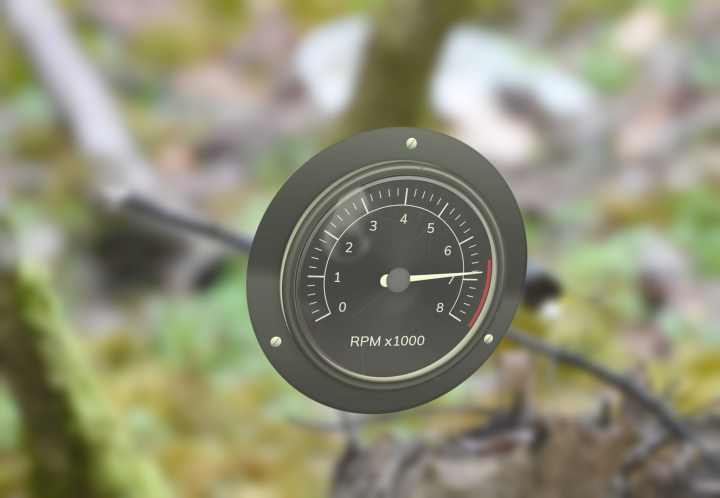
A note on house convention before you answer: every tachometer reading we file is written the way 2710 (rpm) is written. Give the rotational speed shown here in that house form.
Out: 6800 (rpm)
